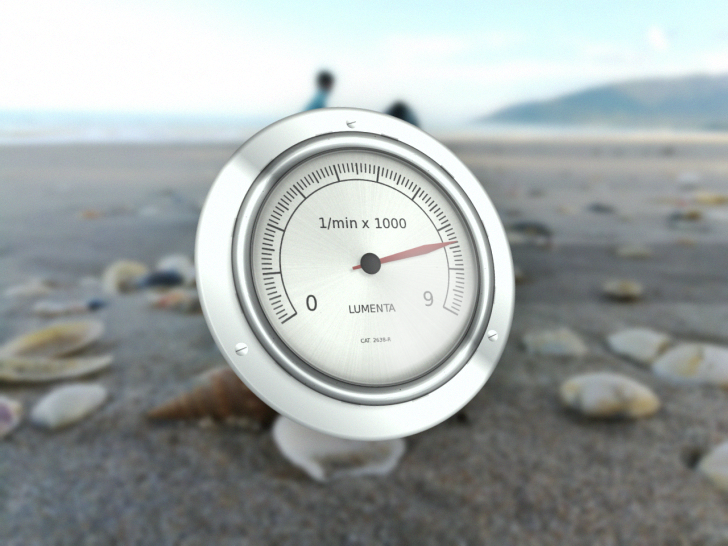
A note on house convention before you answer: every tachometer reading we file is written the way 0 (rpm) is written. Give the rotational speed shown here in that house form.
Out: 7400 (rpm)
